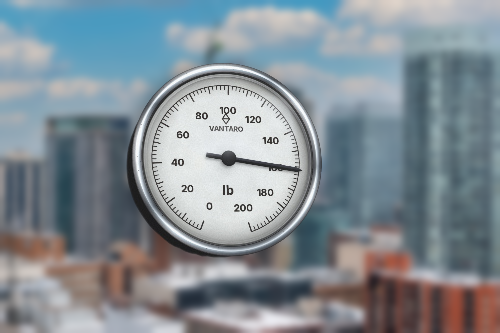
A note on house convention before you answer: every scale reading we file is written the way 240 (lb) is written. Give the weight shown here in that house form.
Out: 160 (lb)
